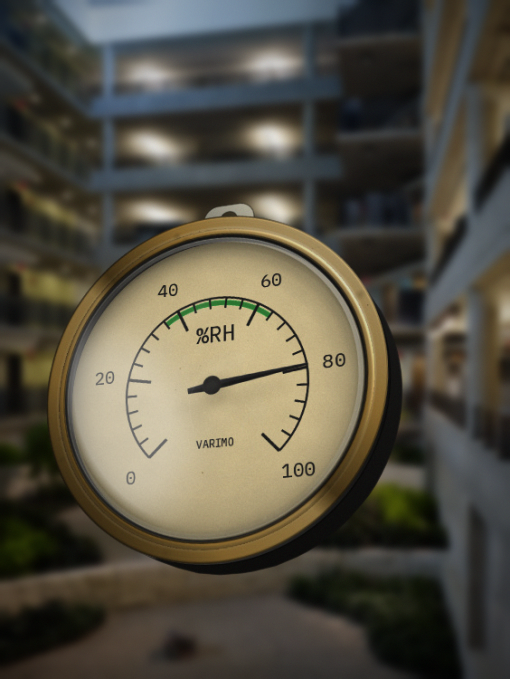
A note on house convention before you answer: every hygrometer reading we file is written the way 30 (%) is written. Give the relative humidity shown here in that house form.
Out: 80 (%)
